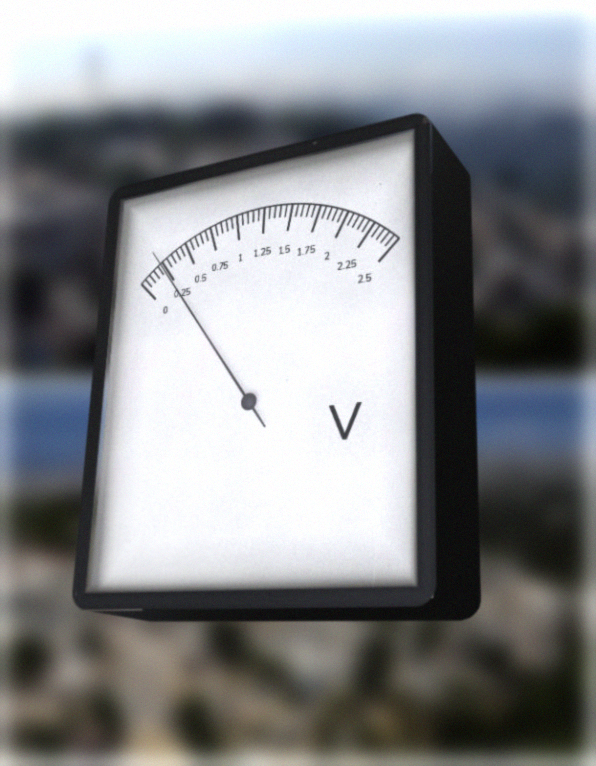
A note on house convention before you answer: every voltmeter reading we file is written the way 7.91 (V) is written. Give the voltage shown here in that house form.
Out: 0.25 (V)
